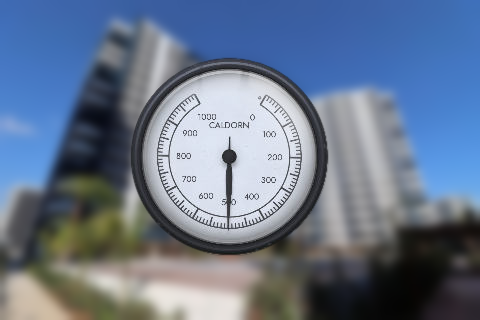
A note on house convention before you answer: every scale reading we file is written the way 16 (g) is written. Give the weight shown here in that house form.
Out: 500 (g)
